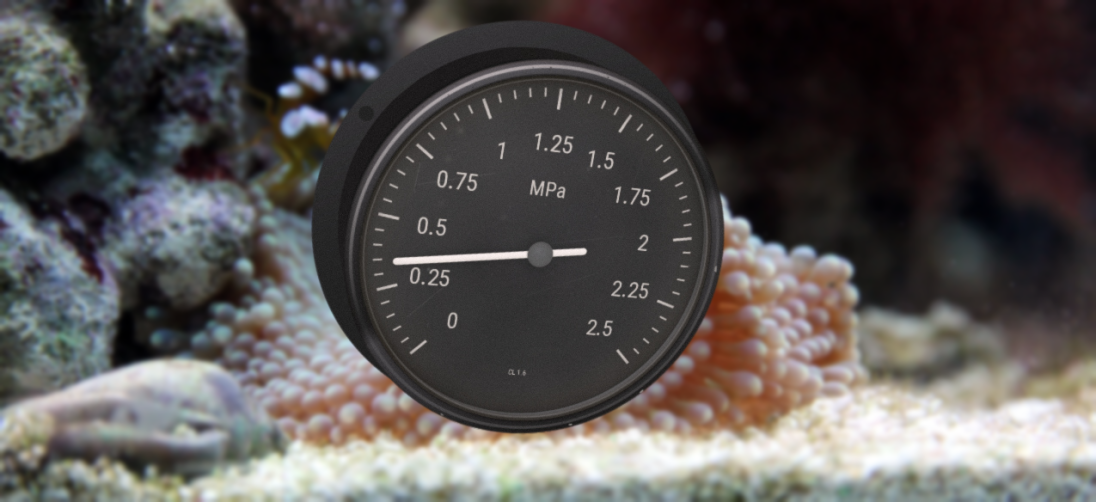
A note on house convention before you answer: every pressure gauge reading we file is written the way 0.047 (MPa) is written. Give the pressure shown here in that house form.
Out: 0.35 (MPa)
